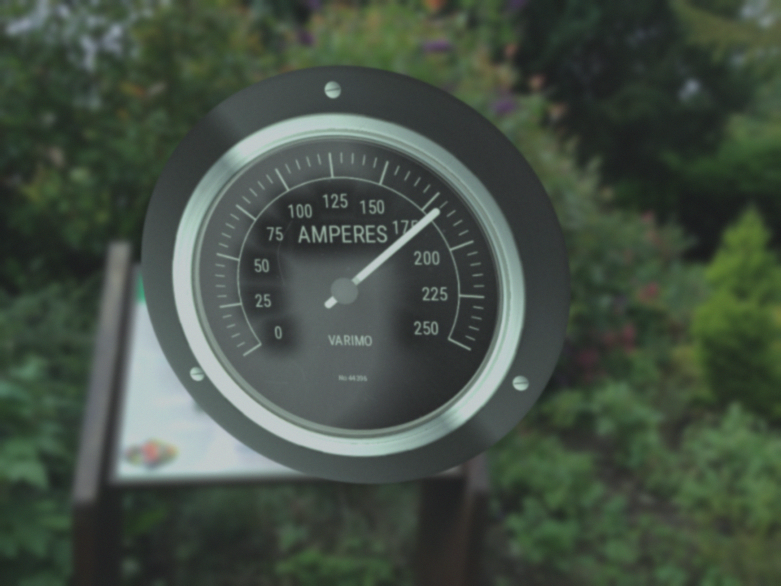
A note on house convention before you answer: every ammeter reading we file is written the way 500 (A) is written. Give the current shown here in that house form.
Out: 180 (A)
